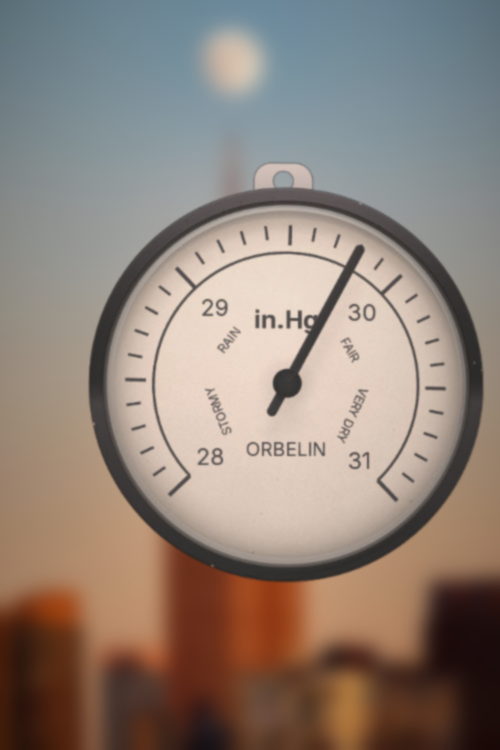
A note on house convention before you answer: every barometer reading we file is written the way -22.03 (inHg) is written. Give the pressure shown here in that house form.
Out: 29.8 (inHg)
